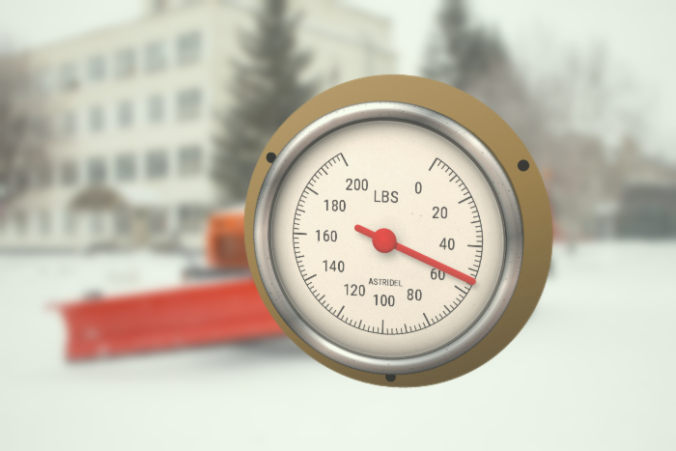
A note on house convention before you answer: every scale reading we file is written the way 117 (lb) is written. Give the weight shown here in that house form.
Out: 54 (lb)
